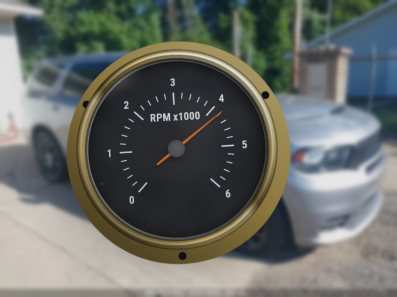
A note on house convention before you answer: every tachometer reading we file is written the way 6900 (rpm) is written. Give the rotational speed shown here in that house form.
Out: 4200 (rpm)
